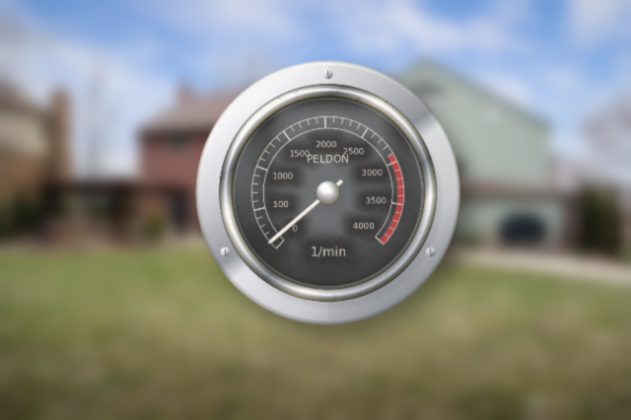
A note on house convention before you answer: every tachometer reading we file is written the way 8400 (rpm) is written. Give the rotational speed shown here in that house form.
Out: 100 (rpm)
